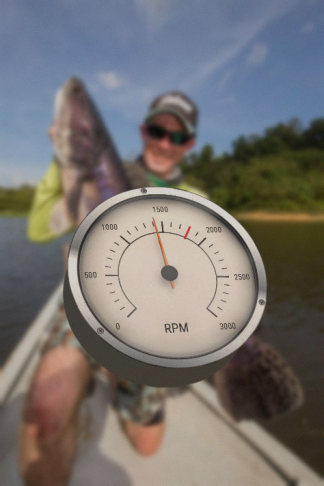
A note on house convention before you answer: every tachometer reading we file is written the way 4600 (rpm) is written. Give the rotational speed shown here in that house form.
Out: 1400 (rpm)
